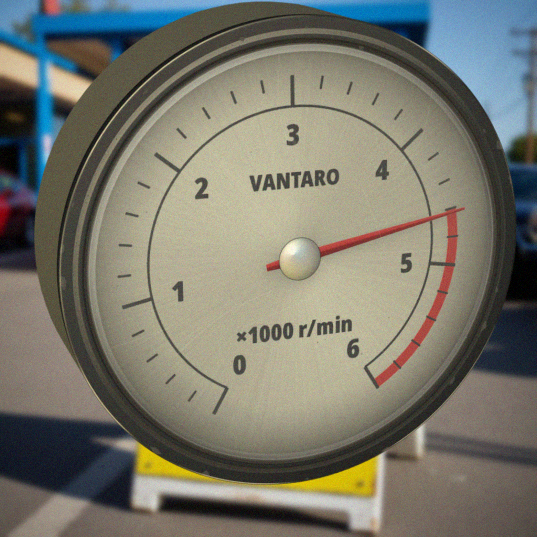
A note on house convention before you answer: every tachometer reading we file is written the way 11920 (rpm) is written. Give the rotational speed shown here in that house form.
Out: 4600 (rpm)
